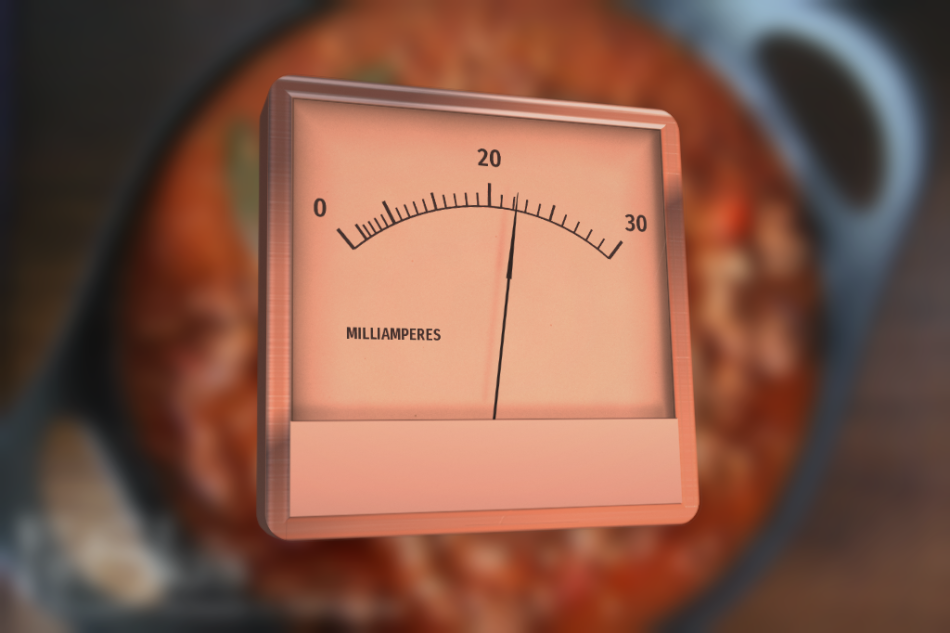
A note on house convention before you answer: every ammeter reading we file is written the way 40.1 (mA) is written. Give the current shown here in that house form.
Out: 22 (mA)
